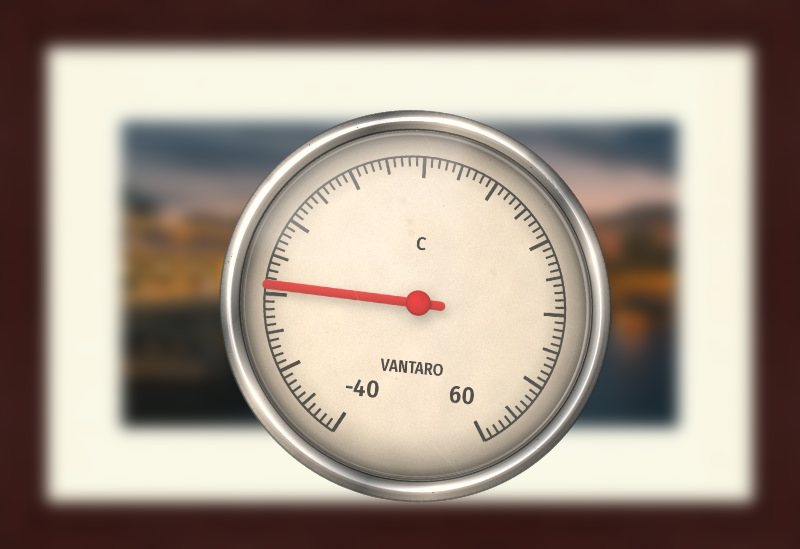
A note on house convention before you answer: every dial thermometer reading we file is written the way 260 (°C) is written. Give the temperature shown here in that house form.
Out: -19 (°C)
